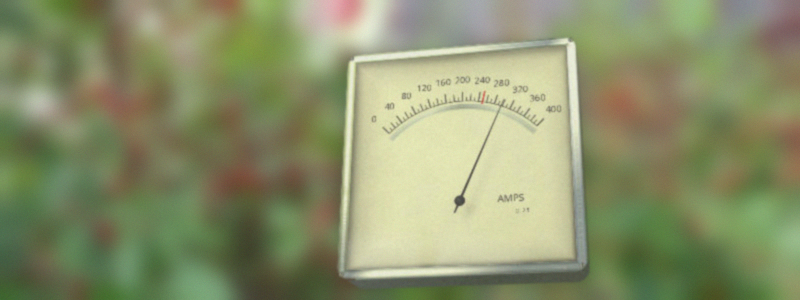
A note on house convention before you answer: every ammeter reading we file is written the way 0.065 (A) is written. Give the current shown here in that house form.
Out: 300 (A)
